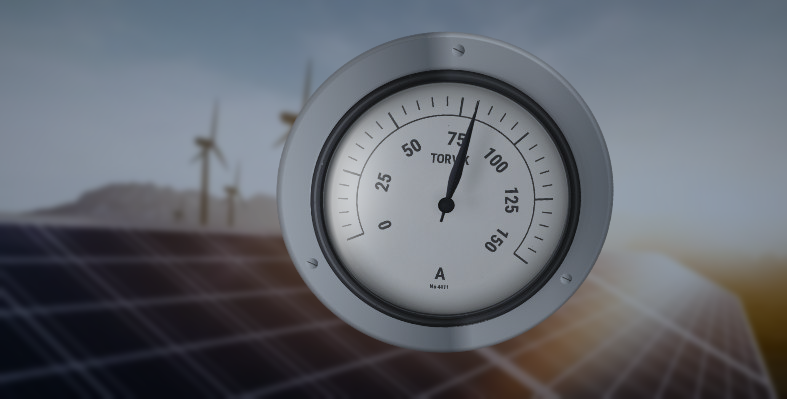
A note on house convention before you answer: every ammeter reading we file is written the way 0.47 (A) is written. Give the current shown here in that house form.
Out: 80 (A)
